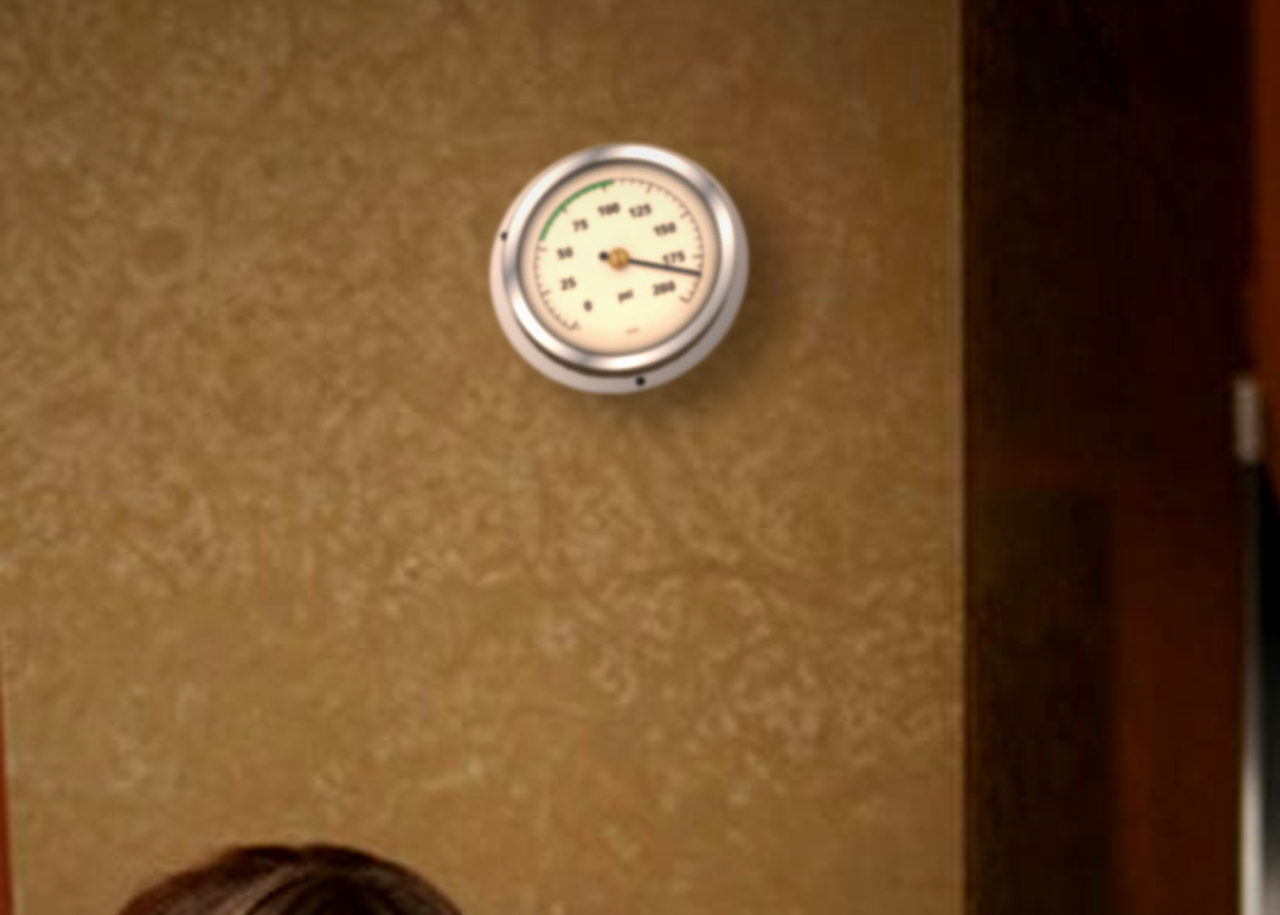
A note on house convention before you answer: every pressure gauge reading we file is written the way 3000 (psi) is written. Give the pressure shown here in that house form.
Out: 185 (psi)
